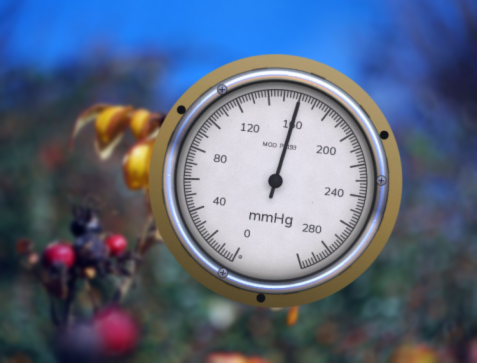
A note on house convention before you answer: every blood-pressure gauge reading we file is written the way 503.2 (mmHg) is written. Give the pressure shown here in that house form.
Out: 160 (mmHg)
